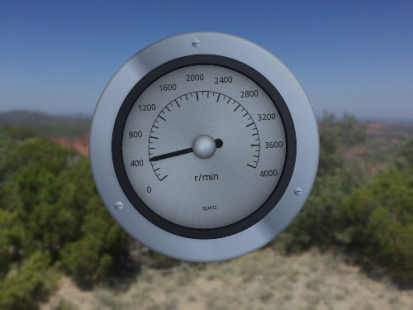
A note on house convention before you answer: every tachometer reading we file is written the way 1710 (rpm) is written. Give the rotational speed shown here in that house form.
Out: 400 (rpm)
